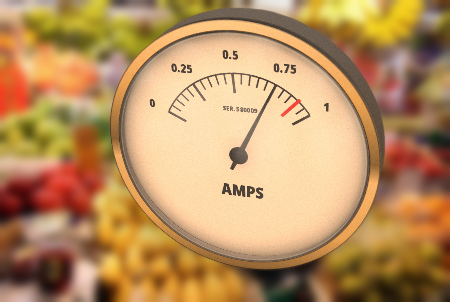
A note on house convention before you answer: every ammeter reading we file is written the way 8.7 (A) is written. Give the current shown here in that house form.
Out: 0.75 (A)
